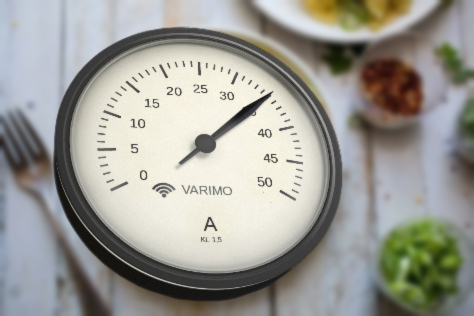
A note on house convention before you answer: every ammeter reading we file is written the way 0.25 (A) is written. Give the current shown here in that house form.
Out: 35 (A)
